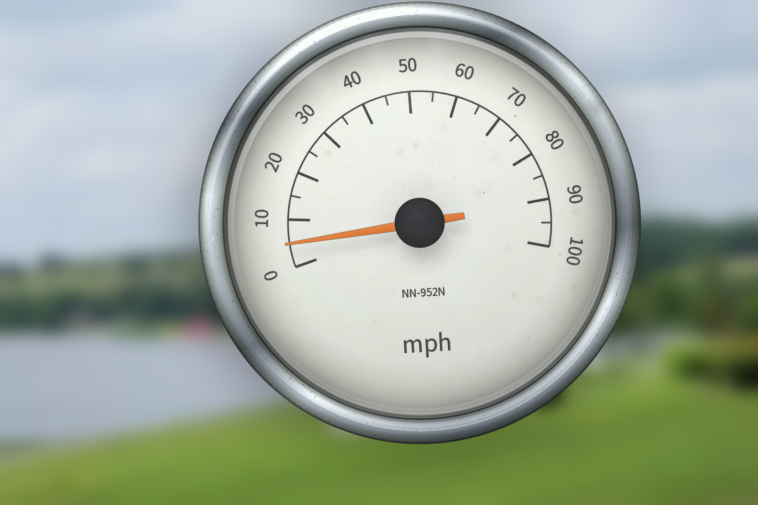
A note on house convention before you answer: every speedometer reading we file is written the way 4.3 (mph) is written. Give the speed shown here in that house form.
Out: 5 (mph)
